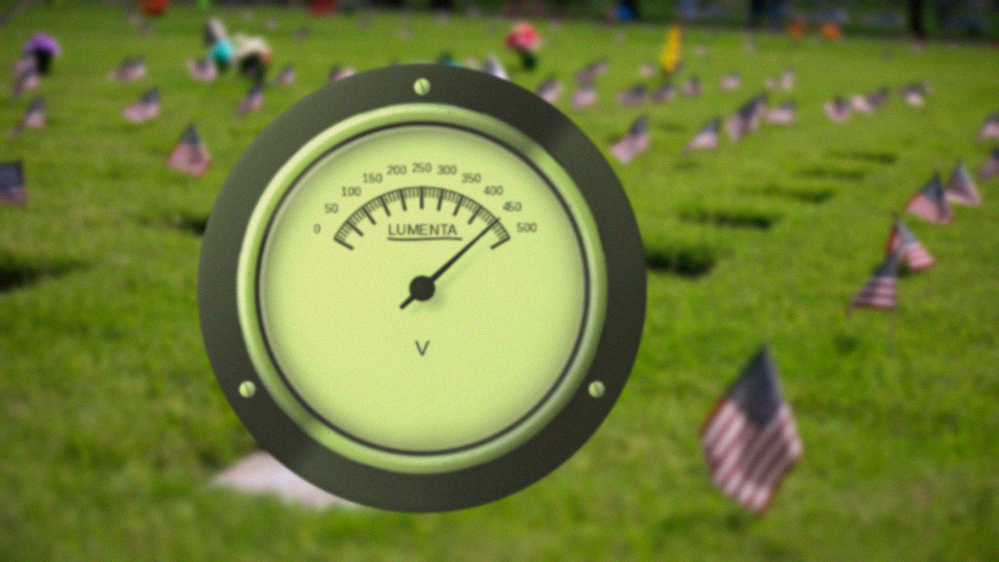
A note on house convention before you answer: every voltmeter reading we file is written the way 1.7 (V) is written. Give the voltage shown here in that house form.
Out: 450 (V)
